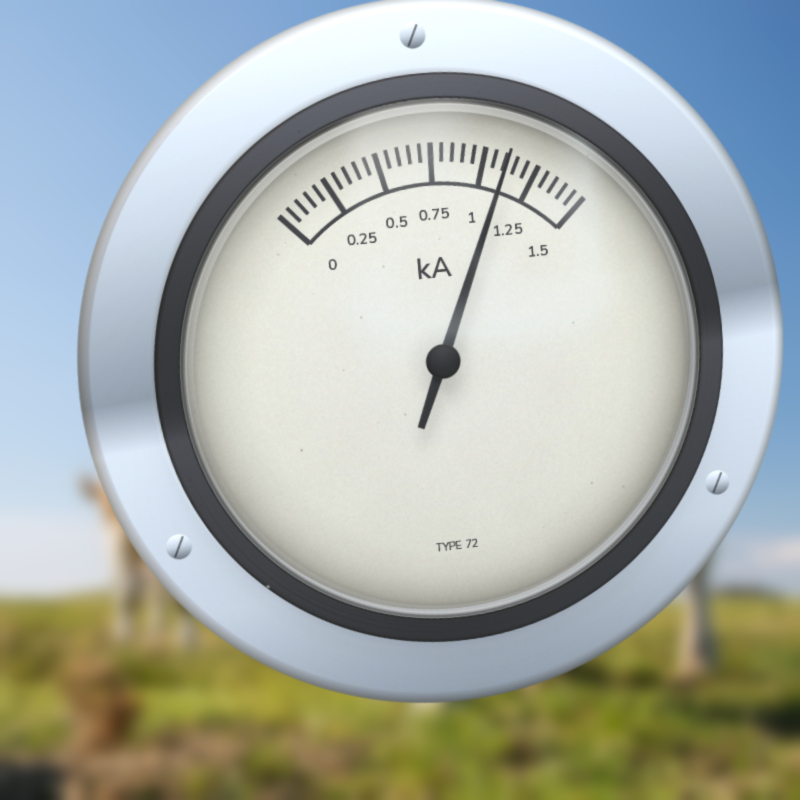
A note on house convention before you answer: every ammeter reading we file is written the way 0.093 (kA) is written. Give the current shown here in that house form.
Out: 1.1 (kA)
